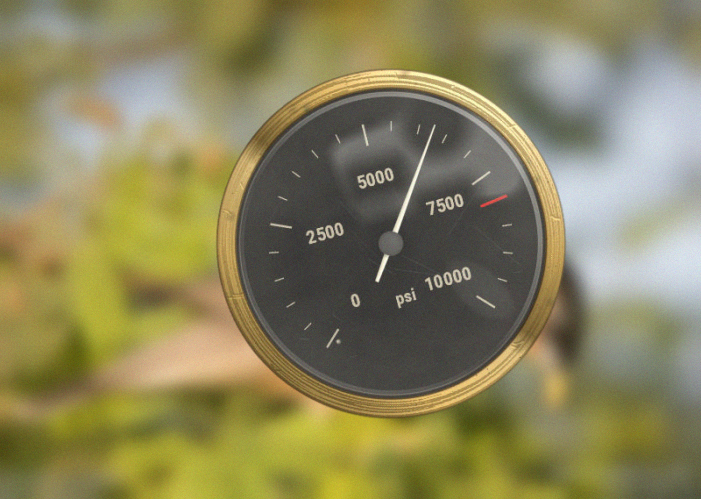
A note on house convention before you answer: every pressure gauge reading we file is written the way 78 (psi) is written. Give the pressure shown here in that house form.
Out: 6250 (psi)
